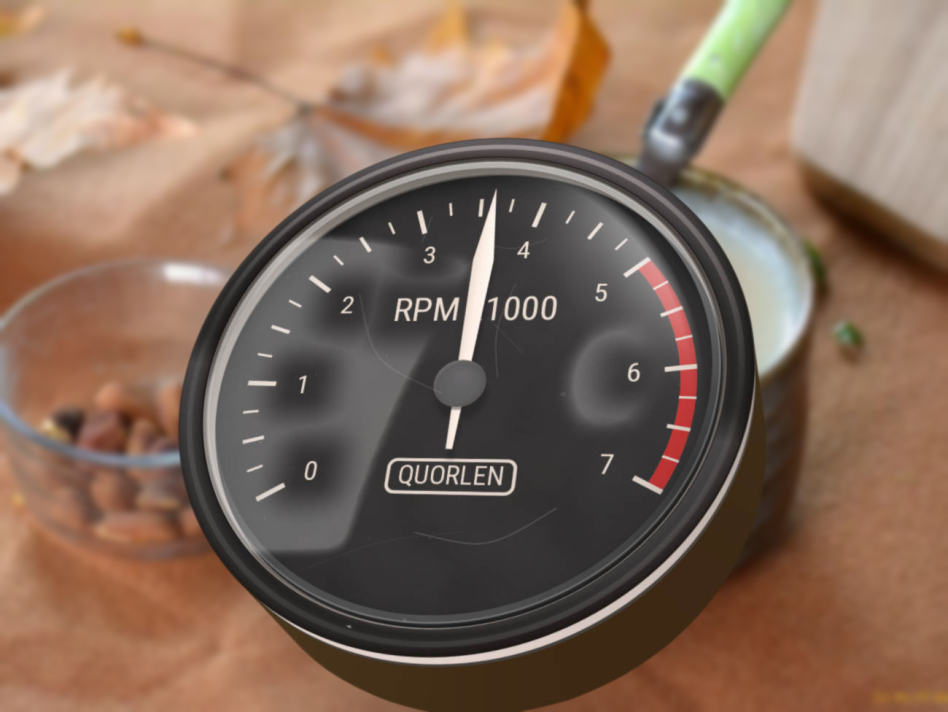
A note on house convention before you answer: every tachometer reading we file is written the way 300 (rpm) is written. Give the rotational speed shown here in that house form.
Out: 3625 (rpm)
